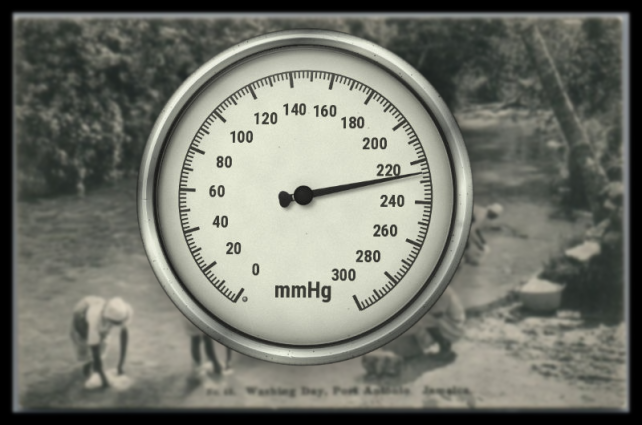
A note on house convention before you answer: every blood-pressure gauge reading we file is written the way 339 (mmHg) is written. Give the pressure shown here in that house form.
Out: 226 (mmHg)
